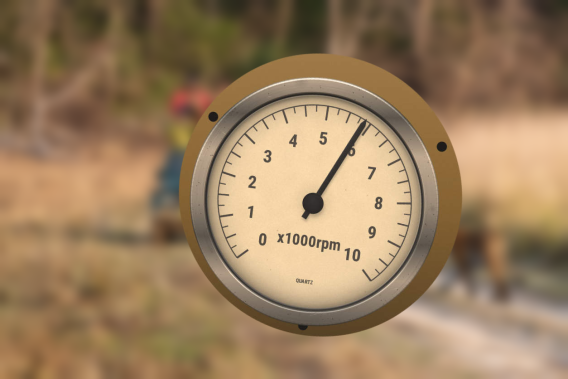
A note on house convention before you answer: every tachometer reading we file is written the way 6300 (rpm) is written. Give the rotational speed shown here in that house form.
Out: 5875 (rpm)
